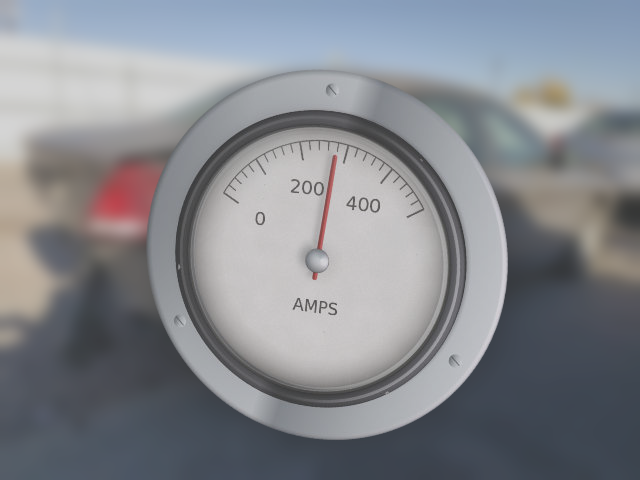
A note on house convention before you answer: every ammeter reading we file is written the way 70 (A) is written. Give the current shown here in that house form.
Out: 280 (A)
